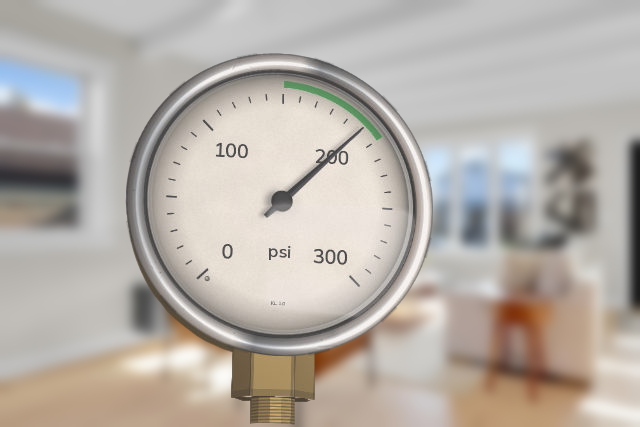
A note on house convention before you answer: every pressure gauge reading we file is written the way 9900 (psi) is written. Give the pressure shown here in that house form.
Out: 200 (psi)
